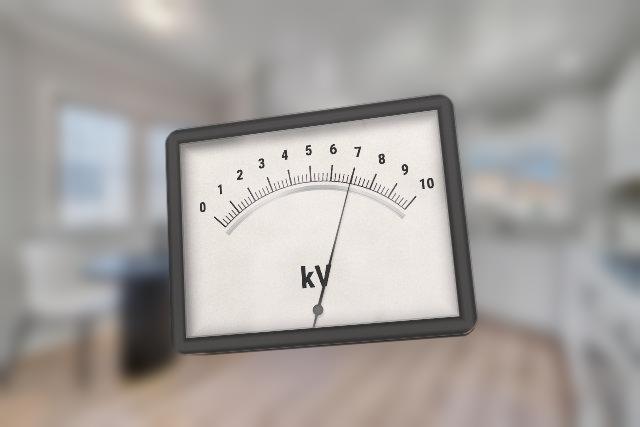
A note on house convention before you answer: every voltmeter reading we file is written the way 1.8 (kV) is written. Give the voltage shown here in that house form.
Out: 7 (kV)
